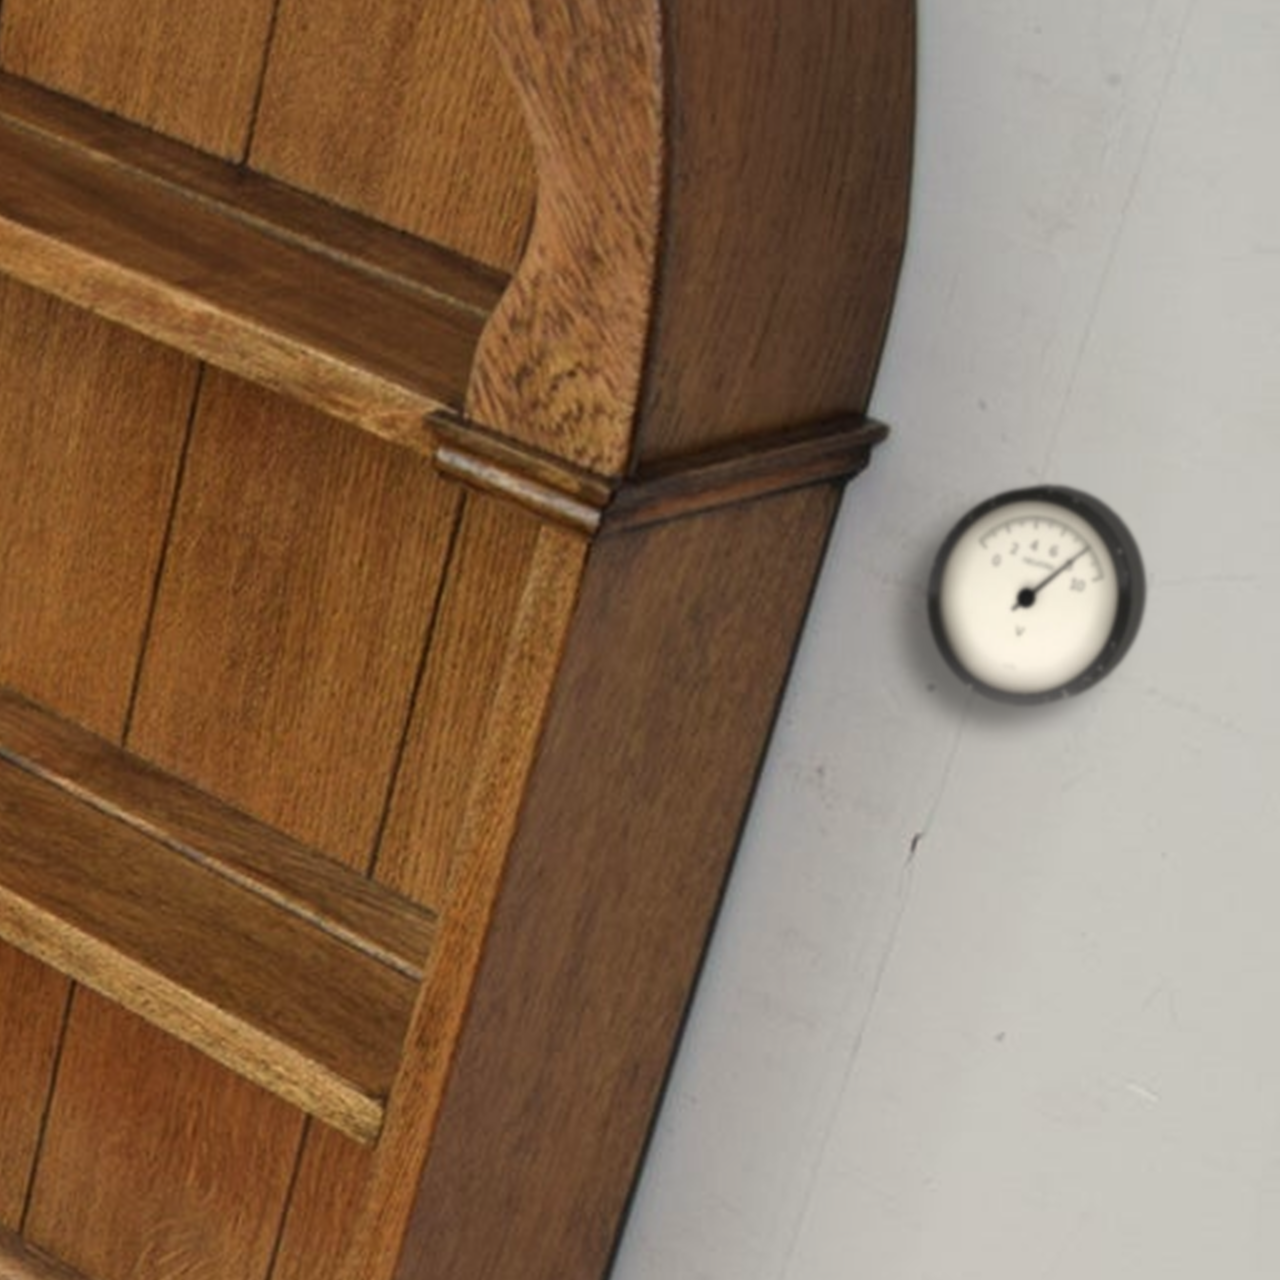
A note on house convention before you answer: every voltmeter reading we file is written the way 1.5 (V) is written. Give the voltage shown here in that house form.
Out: 8 (V)
